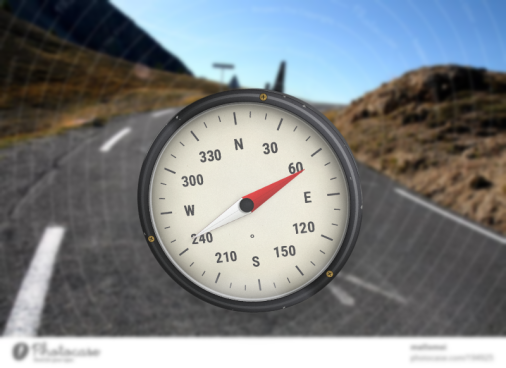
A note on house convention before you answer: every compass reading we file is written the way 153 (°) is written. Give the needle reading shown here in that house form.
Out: 65 (°)
